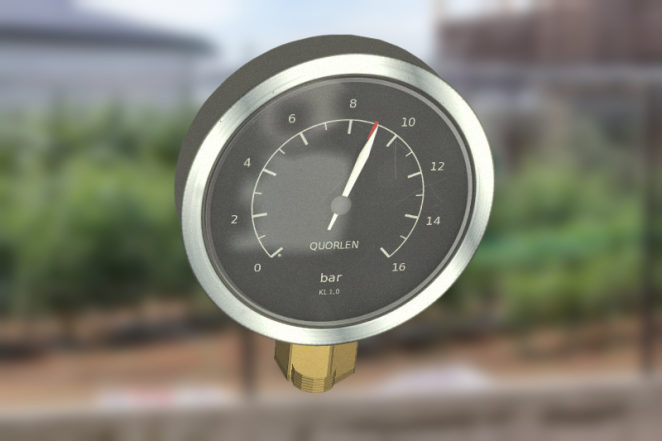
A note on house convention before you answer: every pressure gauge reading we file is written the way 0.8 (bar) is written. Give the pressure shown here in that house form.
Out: 9 (bar)
